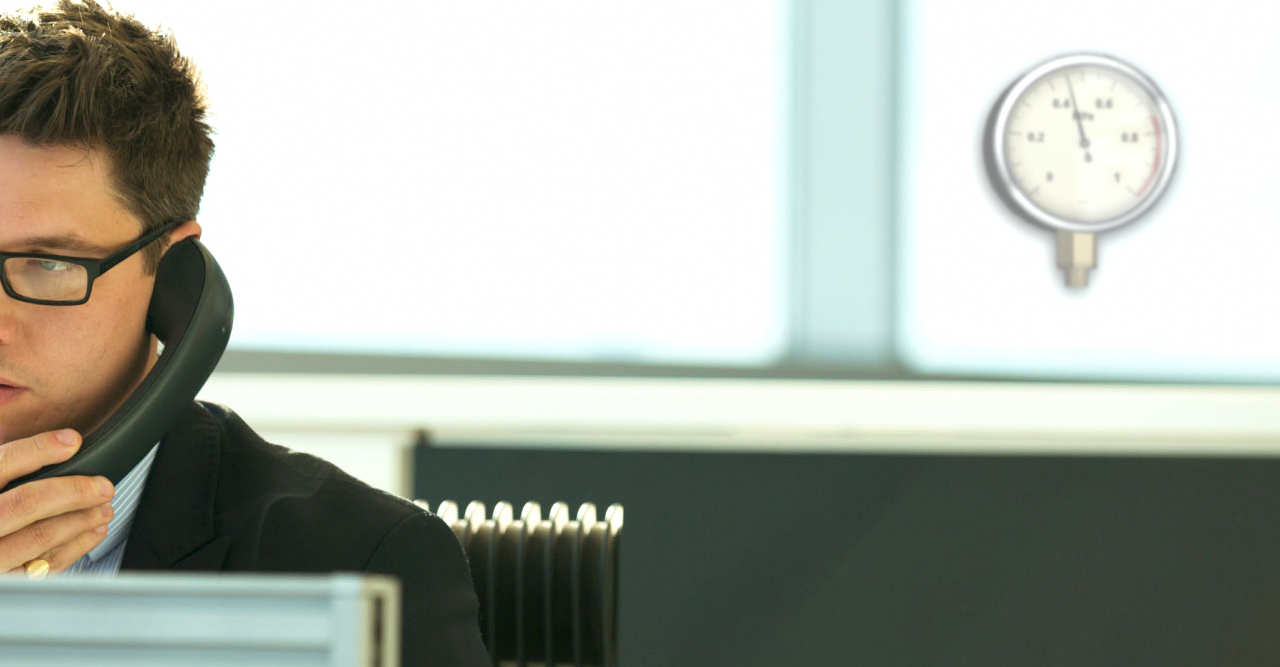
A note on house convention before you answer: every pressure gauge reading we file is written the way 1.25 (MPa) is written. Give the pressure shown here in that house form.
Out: 0.45 (MPa)
